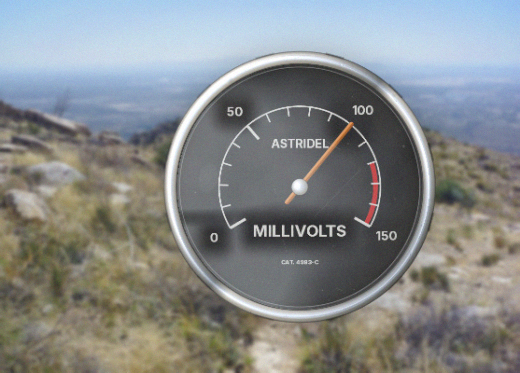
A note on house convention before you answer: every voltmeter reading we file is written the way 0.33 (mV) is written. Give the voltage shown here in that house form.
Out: 100 (mV)
